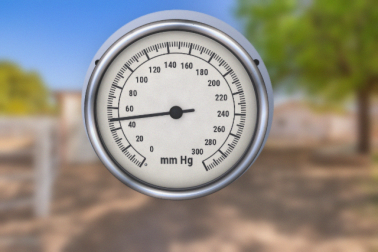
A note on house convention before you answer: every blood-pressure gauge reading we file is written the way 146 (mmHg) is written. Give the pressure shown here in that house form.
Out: 50 (mmHg)
